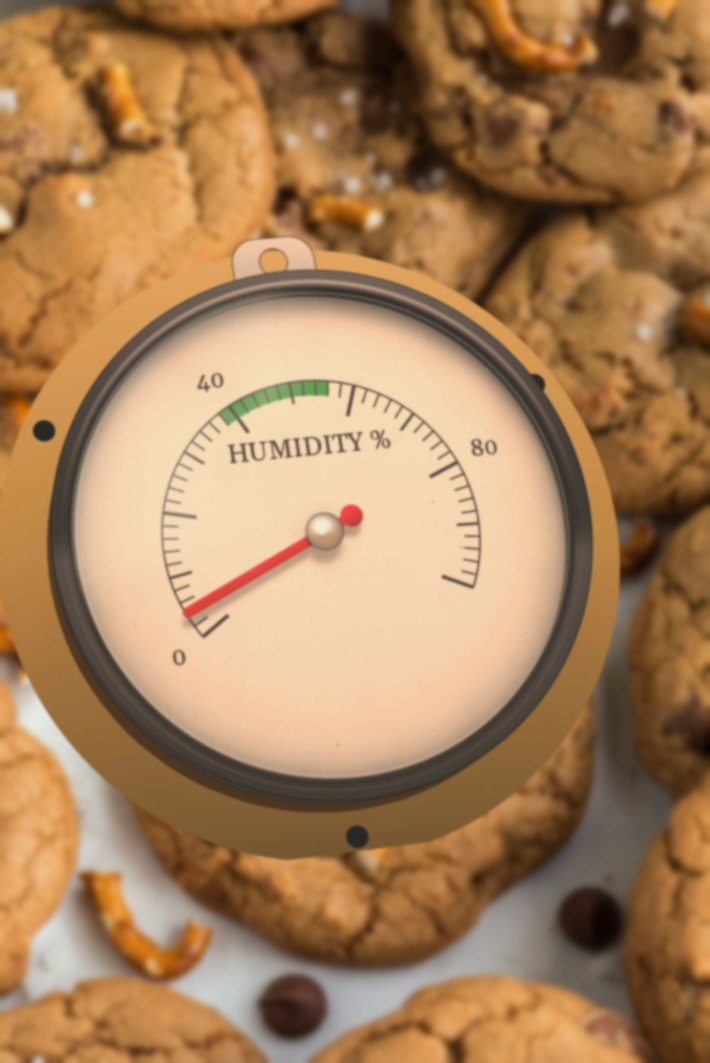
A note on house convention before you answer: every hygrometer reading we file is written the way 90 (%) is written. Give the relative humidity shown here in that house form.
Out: 4 (%)
